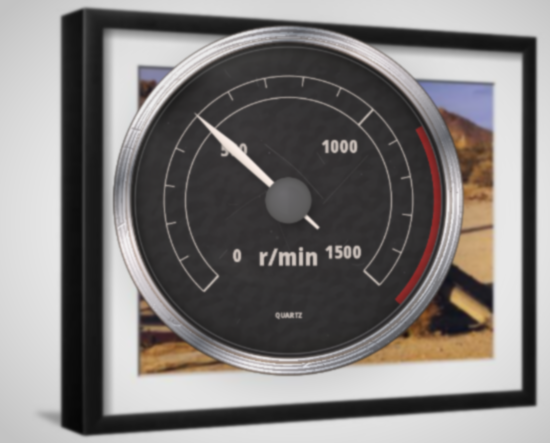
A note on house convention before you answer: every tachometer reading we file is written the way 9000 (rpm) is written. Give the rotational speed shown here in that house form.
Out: 500 (rpm)
